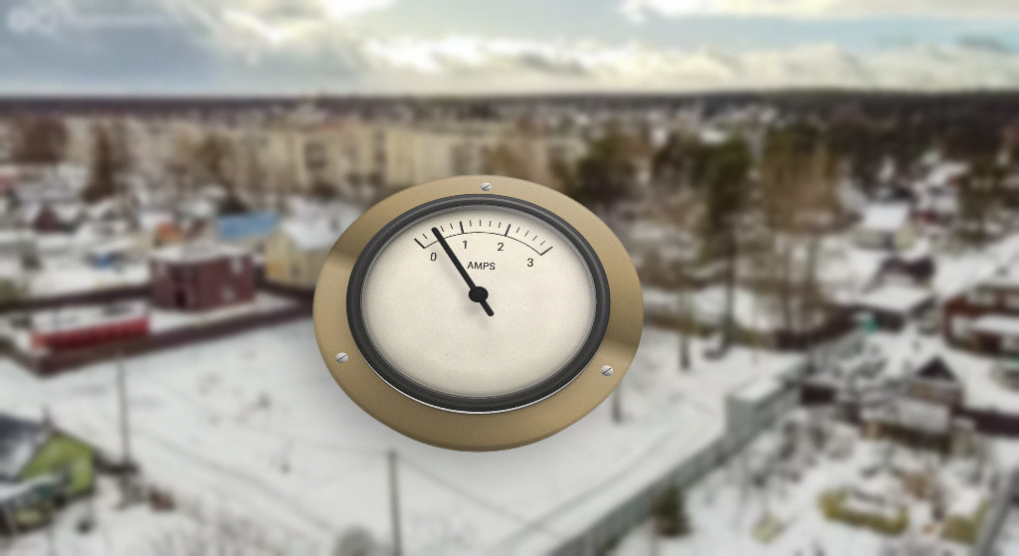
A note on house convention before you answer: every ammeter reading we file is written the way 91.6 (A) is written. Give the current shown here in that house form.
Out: 0.4 (A)
